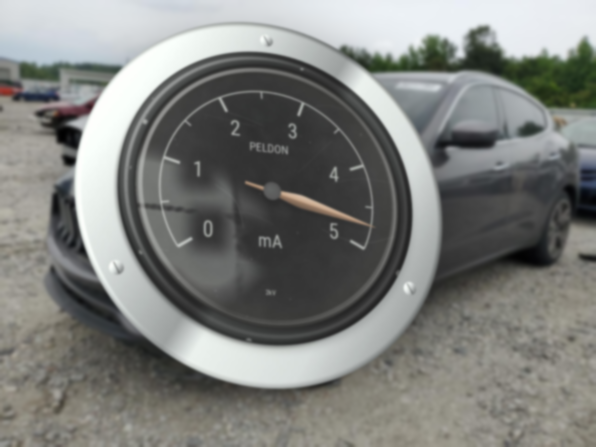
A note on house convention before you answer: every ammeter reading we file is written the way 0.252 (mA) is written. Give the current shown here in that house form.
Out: 4.75 (mA)
